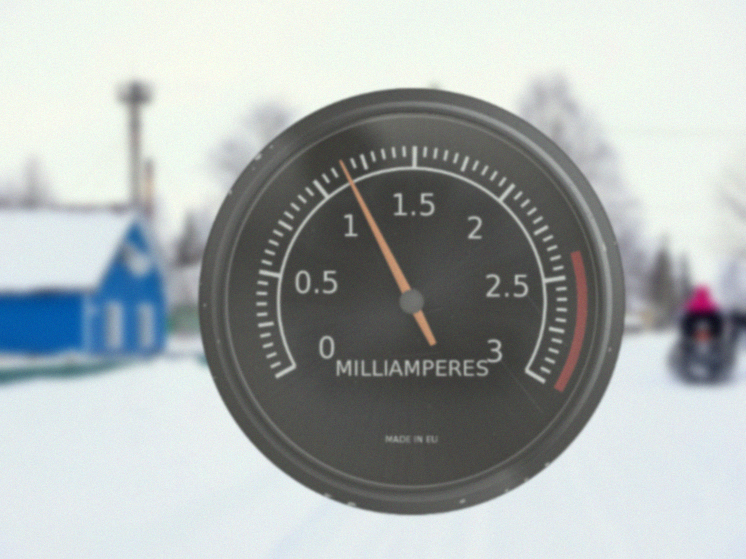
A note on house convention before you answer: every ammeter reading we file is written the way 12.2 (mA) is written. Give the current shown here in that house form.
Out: 1.15 (mA)
